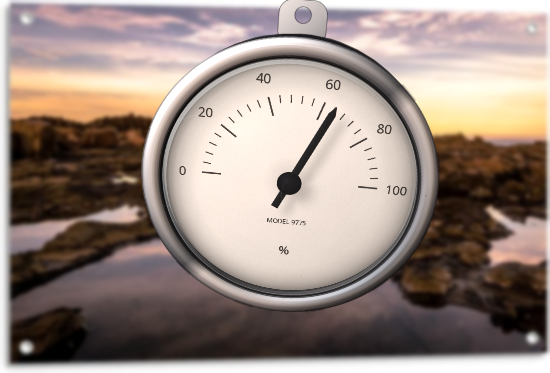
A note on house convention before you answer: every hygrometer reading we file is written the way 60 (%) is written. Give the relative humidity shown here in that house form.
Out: 64 (%)
